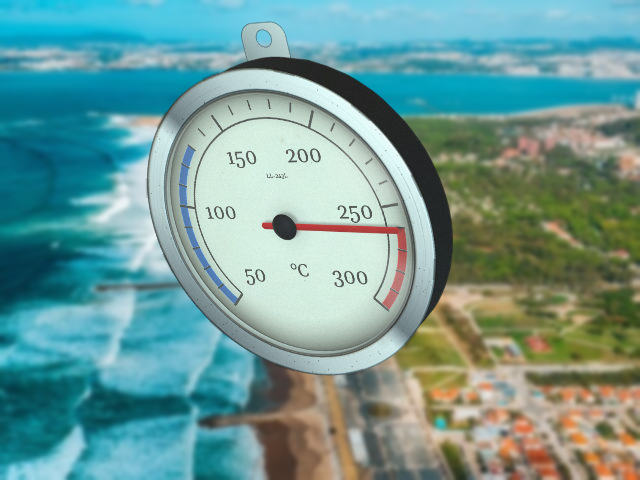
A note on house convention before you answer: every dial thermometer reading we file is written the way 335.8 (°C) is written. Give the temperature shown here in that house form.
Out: 260 (°C)
